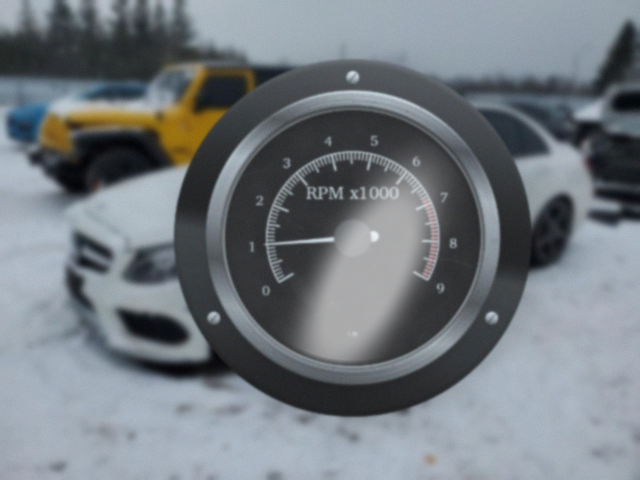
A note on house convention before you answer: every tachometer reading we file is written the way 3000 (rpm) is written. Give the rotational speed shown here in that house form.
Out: 1000 (rpm)
